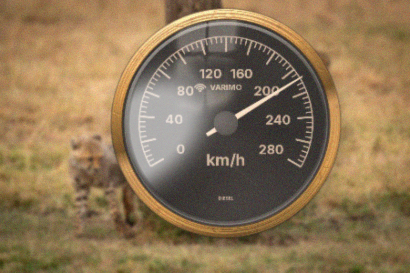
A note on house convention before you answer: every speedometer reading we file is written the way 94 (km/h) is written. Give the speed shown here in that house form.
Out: 208 (km/h)
